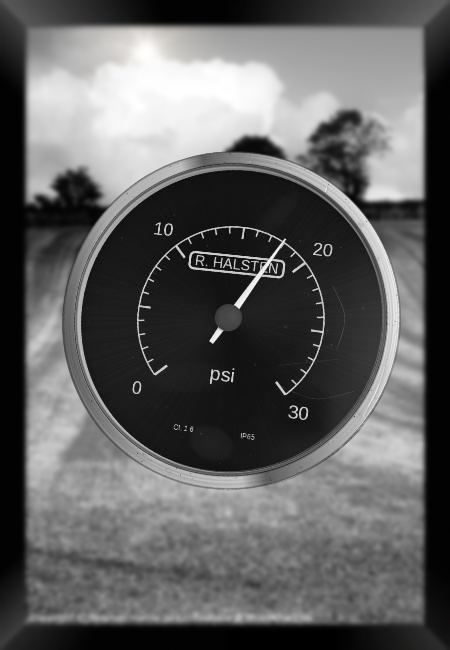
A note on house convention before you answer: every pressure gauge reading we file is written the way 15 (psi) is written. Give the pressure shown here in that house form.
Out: 18 (psi)
